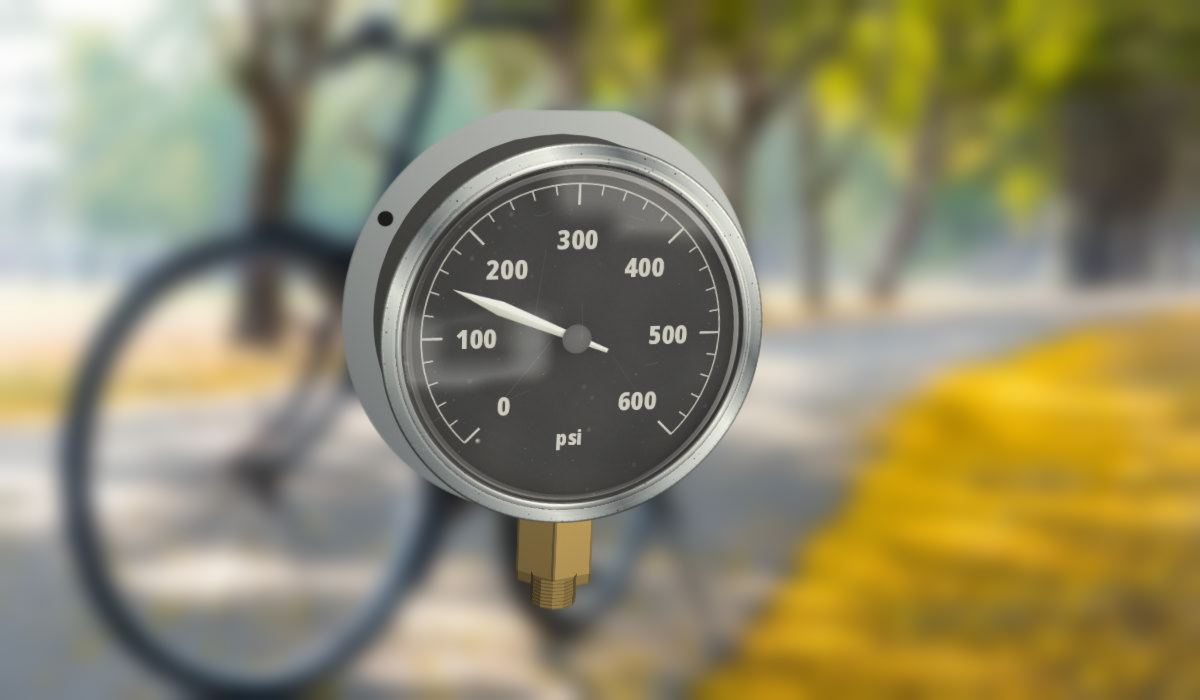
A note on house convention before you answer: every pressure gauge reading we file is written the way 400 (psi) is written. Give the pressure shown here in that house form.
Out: 150 (psi)
